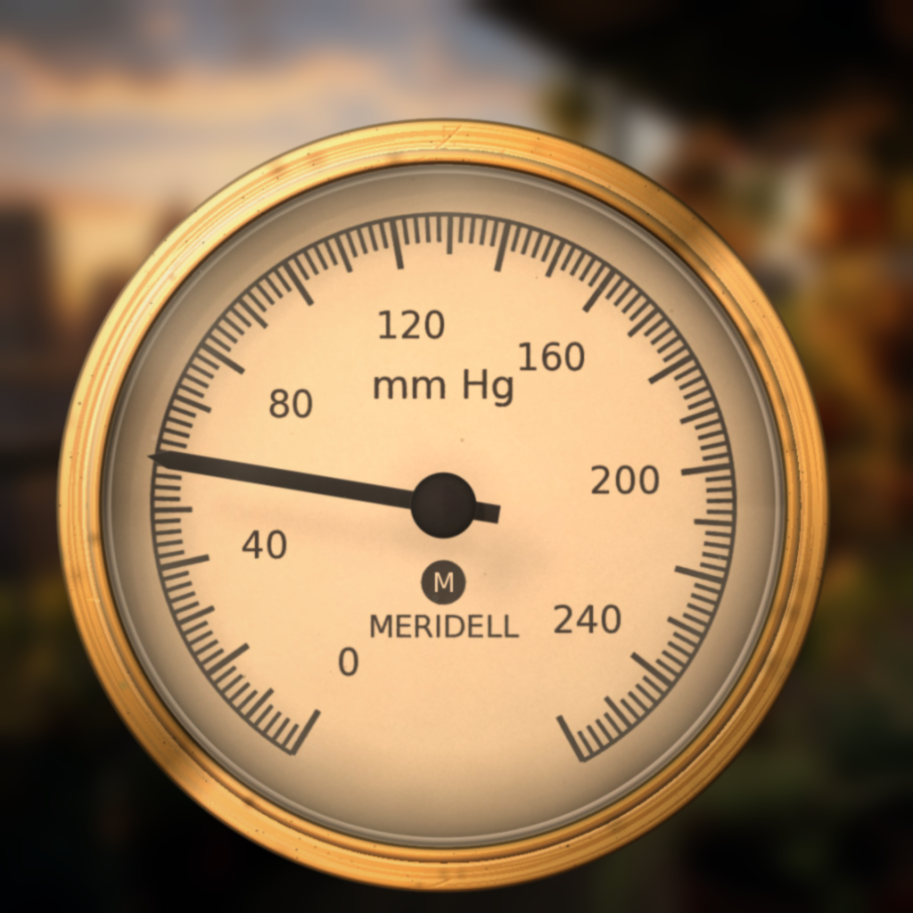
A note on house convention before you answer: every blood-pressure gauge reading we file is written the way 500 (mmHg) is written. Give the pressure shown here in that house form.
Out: 59 (mmHg)
